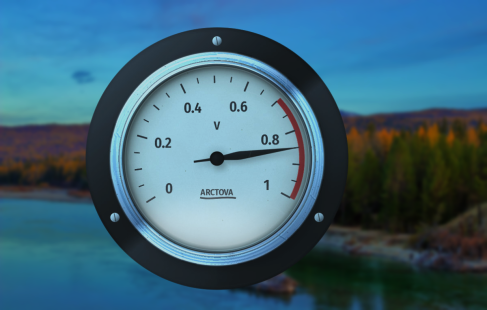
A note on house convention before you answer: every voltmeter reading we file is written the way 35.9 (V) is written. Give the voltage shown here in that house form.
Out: 0.85 (V)
